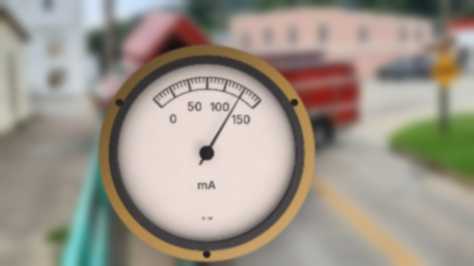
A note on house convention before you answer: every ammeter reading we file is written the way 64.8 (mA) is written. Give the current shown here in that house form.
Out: 125 (mA)
